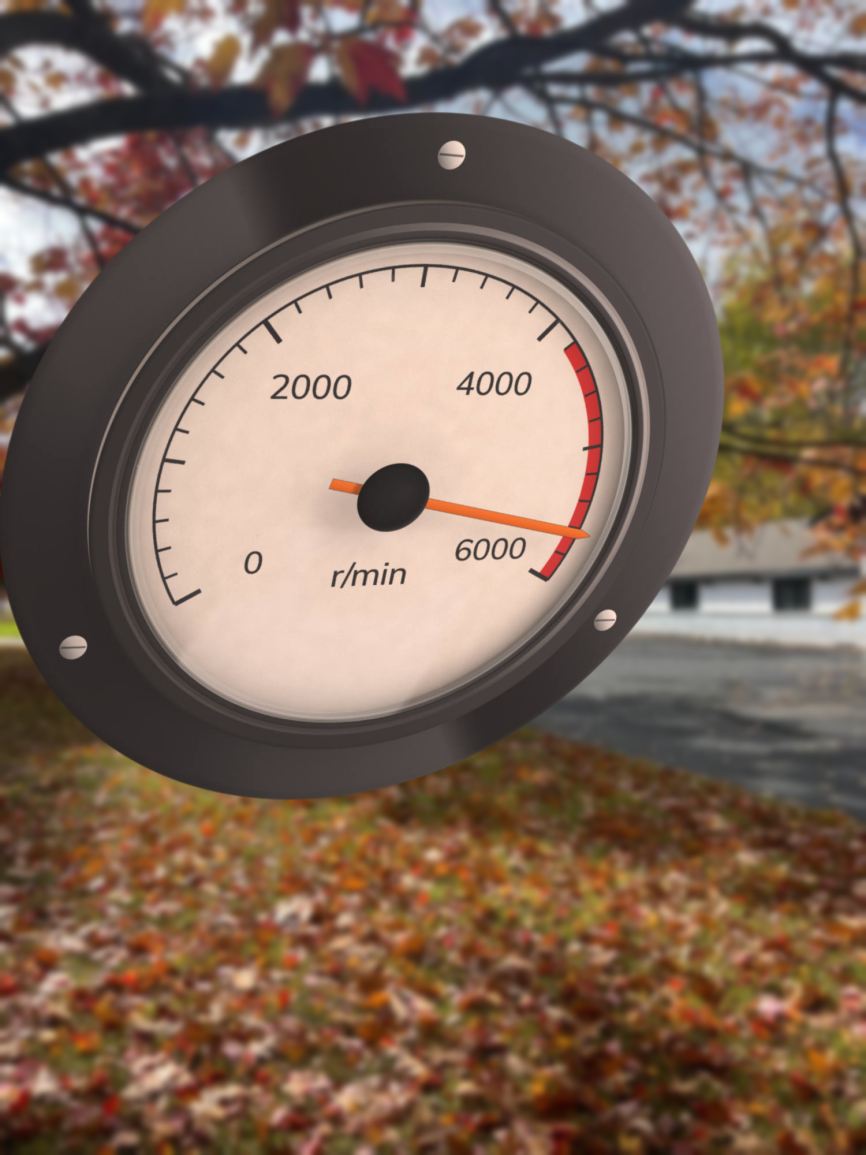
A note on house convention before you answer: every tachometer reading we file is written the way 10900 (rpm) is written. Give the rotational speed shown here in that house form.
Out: 5600 (rpm)
